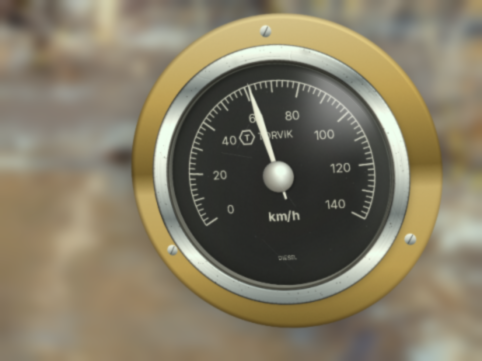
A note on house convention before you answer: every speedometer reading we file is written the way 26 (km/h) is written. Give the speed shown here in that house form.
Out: 62 (km/h)
